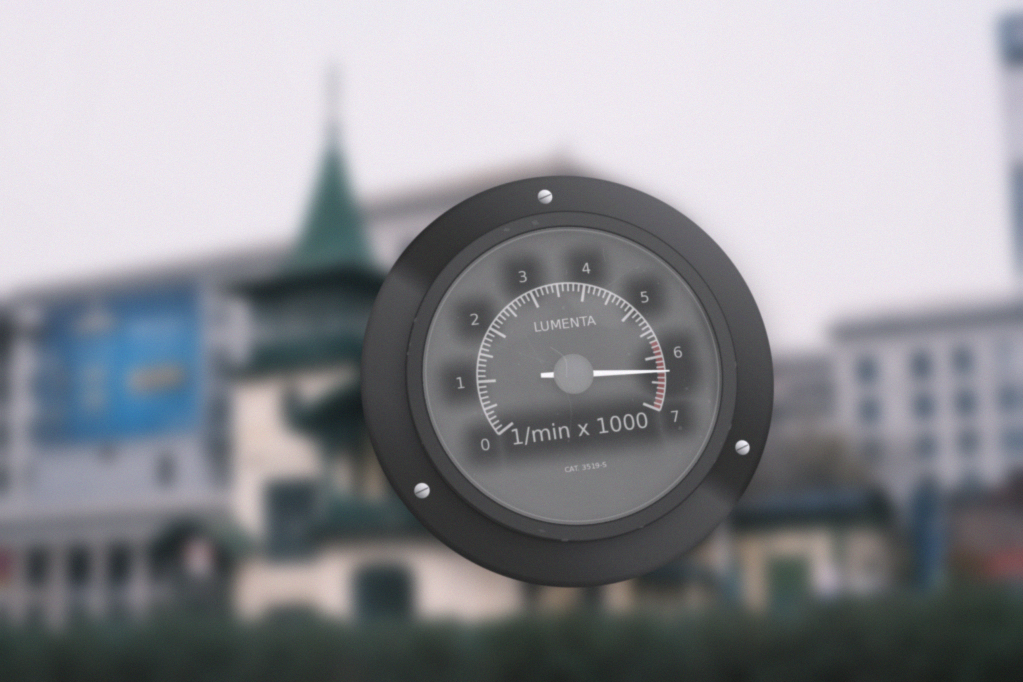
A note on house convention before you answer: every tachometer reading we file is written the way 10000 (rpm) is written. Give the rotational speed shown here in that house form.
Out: 6300 (rpm)
